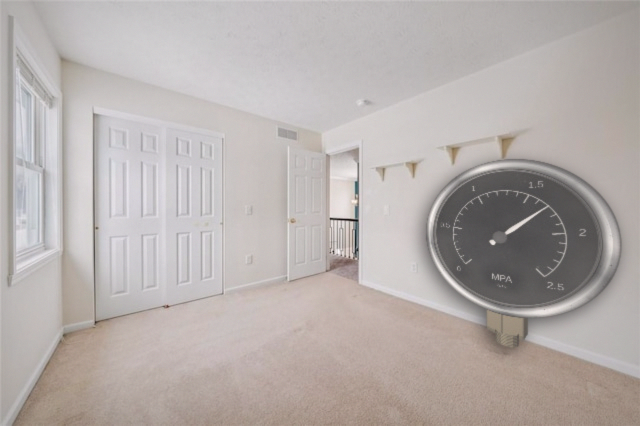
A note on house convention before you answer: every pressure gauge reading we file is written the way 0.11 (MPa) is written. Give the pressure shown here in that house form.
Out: 1.7 (MPa)
